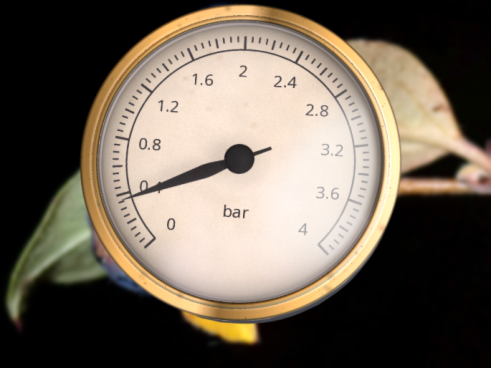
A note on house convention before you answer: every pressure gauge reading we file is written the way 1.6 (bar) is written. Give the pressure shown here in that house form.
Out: 0.35 (bar)
